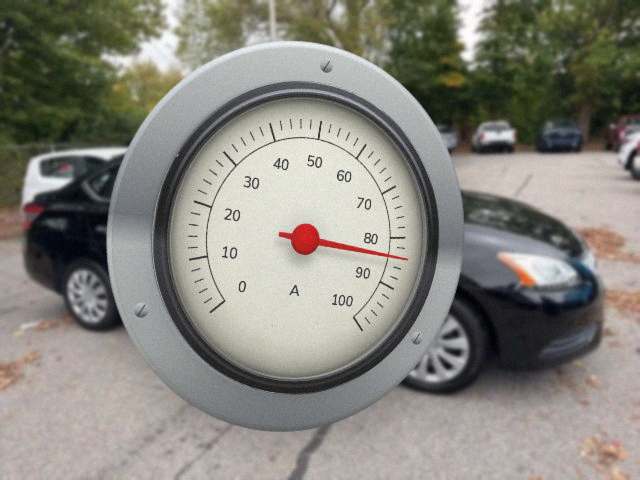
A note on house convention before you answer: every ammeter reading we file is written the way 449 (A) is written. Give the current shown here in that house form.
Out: 84 (A)
